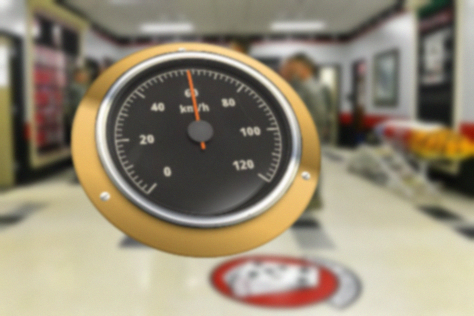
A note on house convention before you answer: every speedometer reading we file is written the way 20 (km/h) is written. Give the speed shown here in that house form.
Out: 60 (km/h)
